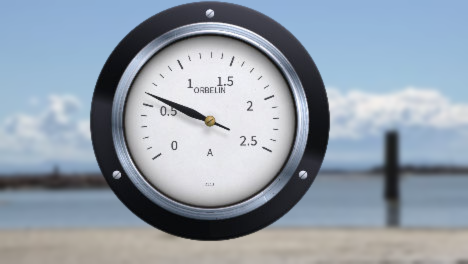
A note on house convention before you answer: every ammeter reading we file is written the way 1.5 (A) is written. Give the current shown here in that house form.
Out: 0.6 (A)
